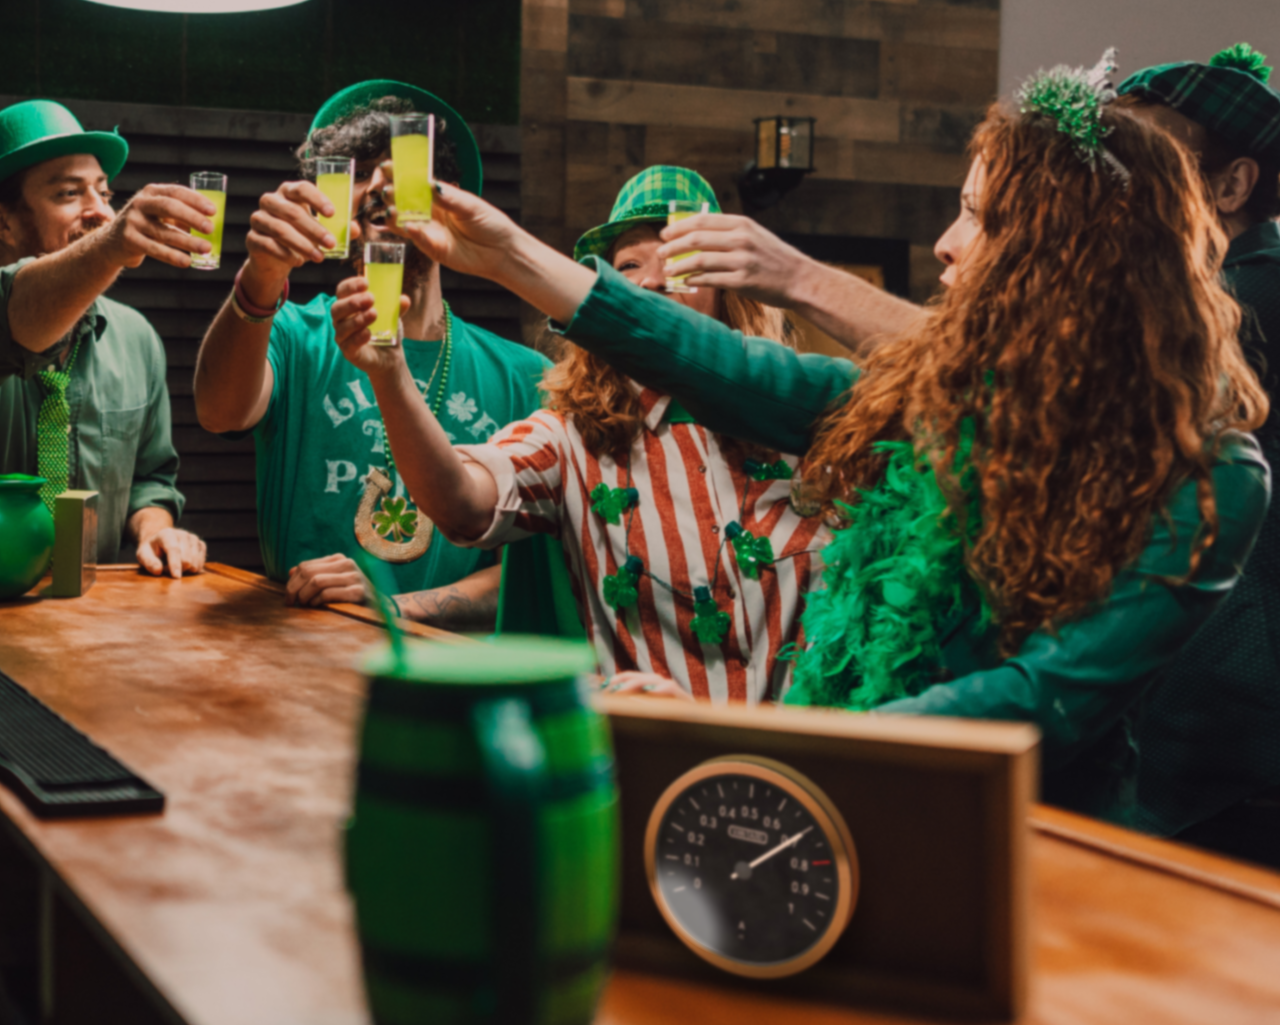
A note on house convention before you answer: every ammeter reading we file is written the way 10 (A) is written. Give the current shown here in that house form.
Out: 0.7 (A)
